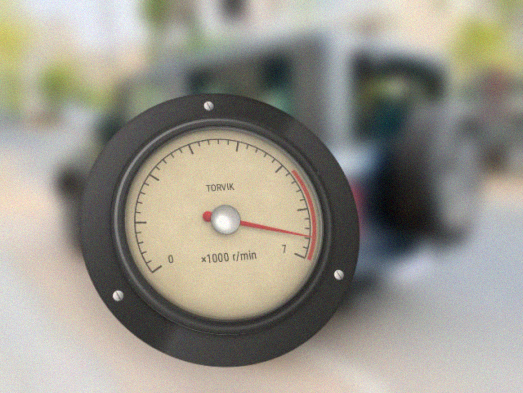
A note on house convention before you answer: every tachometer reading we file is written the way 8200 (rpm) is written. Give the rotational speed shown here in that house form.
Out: 6600 (rpm)
